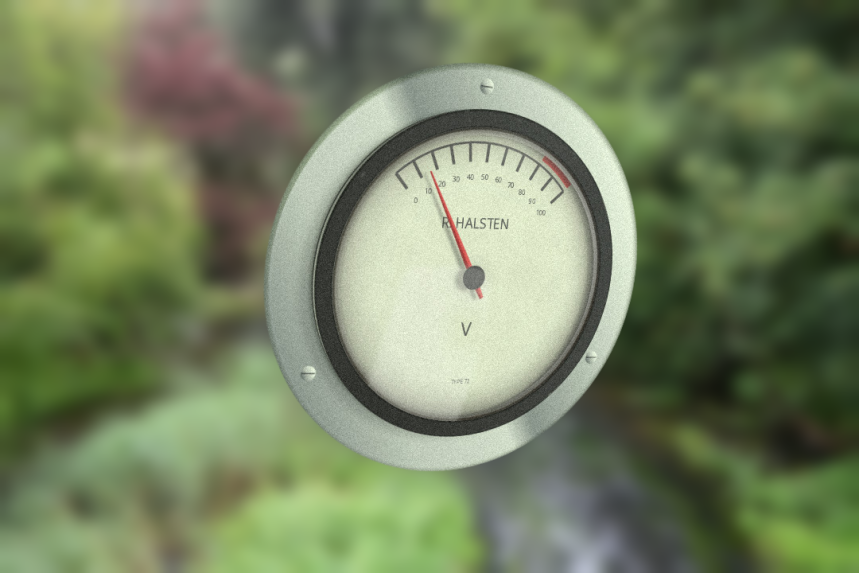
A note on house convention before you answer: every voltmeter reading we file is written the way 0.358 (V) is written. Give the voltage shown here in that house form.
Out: 15 (V)
